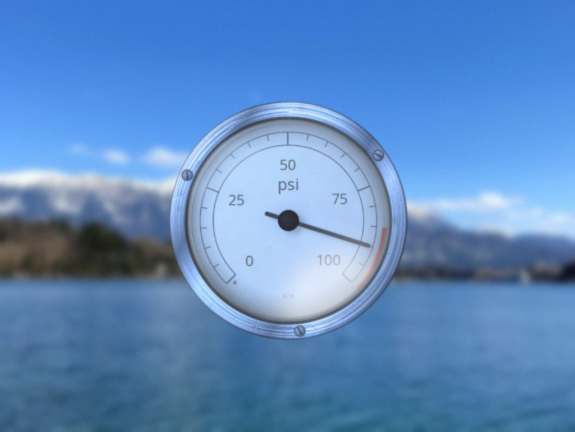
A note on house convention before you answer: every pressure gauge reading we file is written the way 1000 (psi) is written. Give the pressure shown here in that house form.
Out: 90 (psi)
